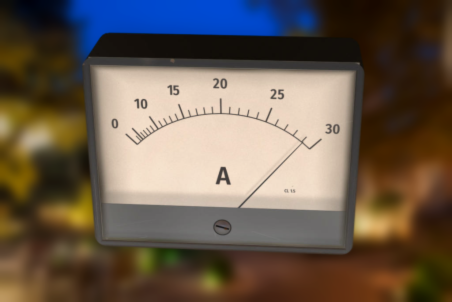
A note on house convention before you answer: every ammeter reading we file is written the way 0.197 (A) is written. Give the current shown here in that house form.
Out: 29 (A)
